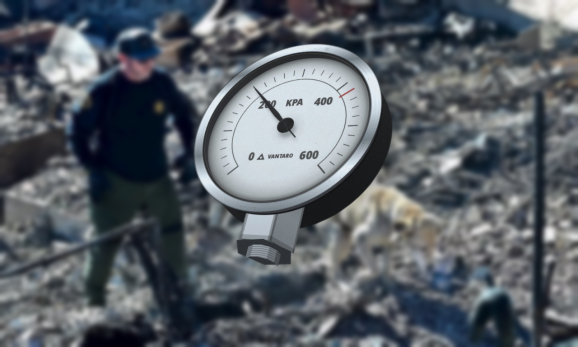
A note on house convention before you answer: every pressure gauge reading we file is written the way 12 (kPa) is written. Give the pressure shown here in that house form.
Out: 200 (kPa)
